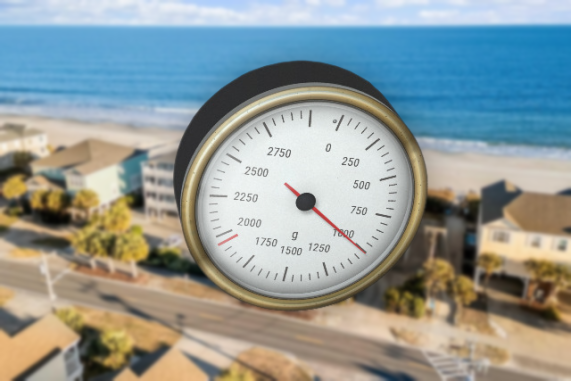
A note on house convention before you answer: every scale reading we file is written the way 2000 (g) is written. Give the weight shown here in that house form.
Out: 1000 (g)
